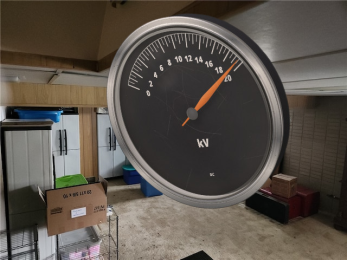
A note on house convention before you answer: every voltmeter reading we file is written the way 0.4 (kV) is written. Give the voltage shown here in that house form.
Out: 19.5 (kV)
